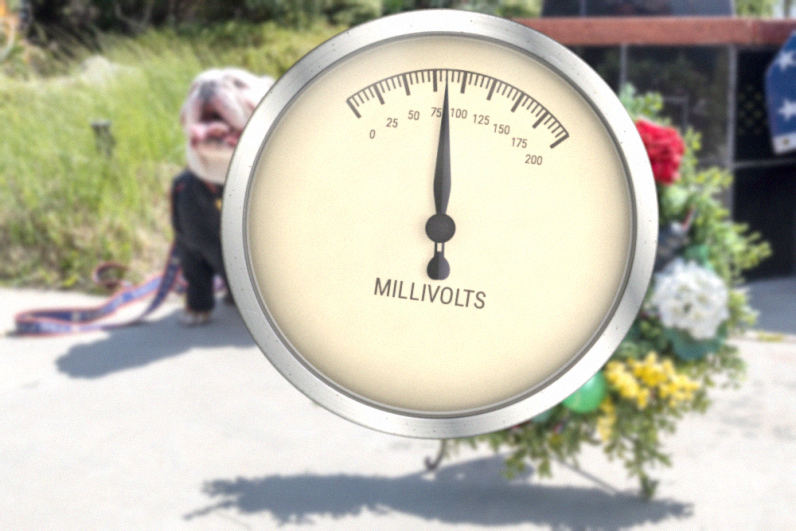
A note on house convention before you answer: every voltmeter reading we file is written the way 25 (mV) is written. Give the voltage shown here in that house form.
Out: 85 (mV)
